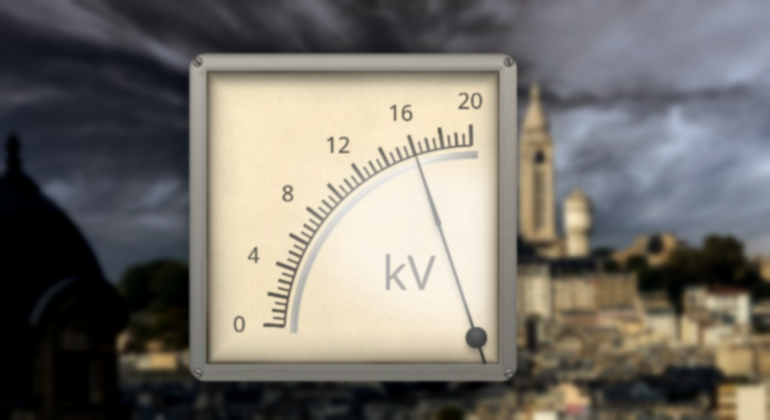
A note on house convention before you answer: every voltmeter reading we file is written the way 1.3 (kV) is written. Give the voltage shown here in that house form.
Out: 16 (kV)
